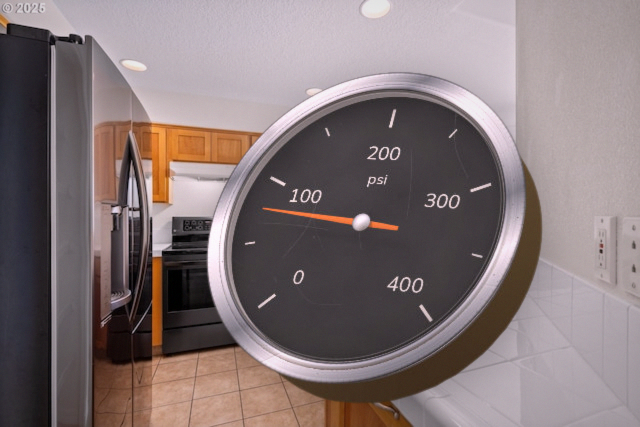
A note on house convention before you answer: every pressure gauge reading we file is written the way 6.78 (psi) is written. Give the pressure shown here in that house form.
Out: 75 (psi)
